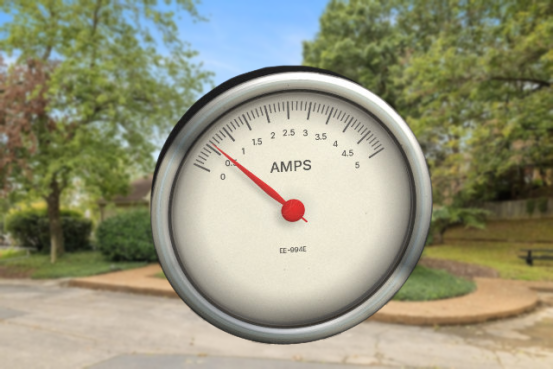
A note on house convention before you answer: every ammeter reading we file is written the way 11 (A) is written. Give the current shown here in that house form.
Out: 0.6 (A)
